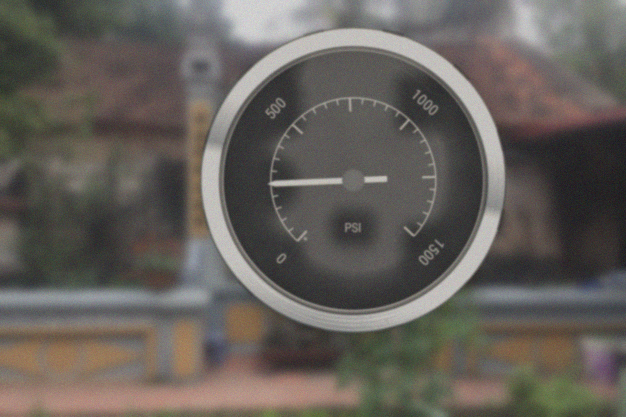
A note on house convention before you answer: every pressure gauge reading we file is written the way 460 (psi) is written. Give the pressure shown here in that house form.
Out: 250 (psi)
